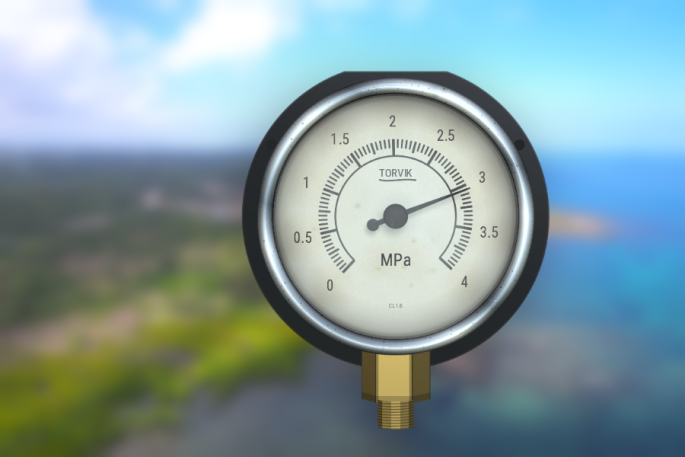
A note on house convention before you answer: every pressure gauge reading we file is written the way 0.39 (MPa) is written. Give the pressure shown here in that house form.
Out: 3.05 (MPa)
